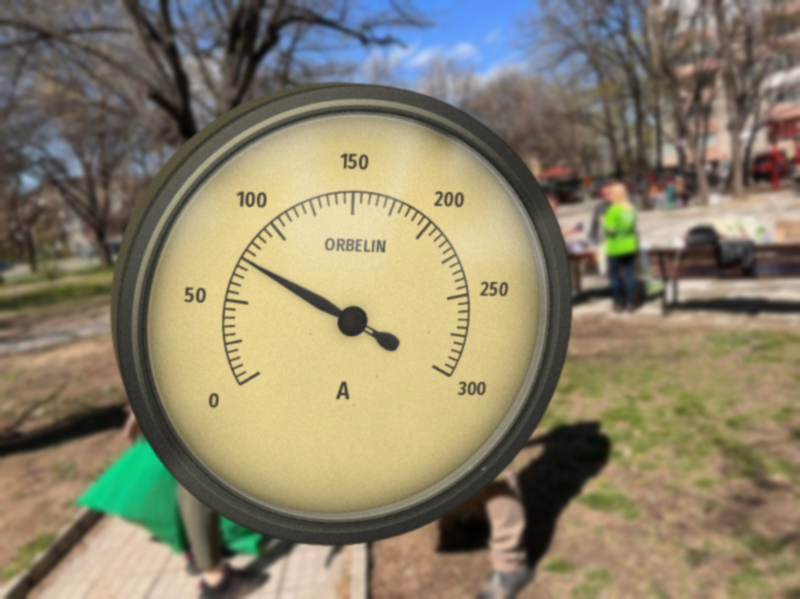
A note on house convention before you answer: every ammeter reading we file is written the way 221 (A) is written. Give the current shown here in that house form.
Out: 75 (A)
